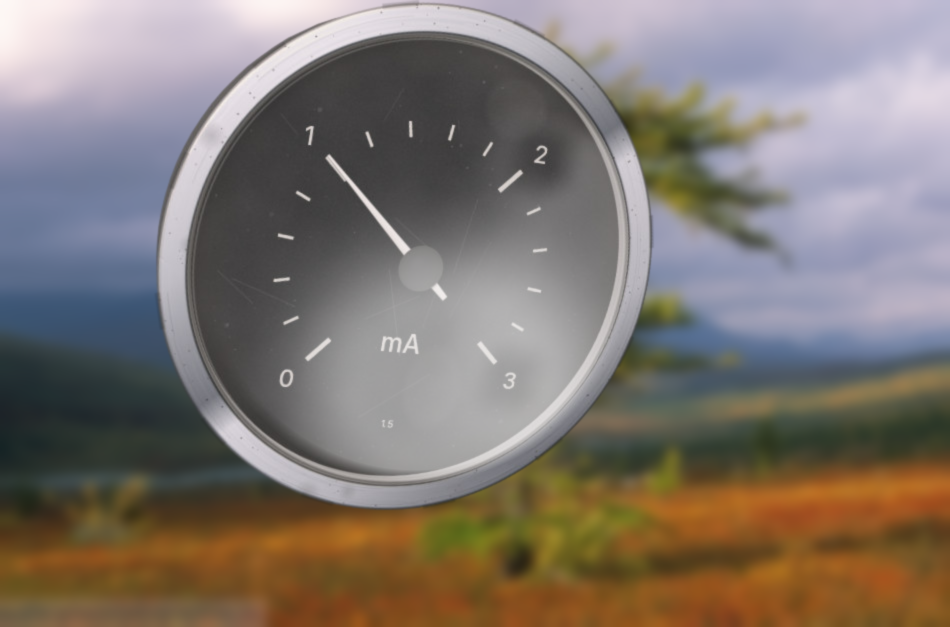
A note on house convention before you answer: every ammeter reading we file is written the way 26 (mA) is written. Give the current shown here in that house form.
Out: 1 (mA)
